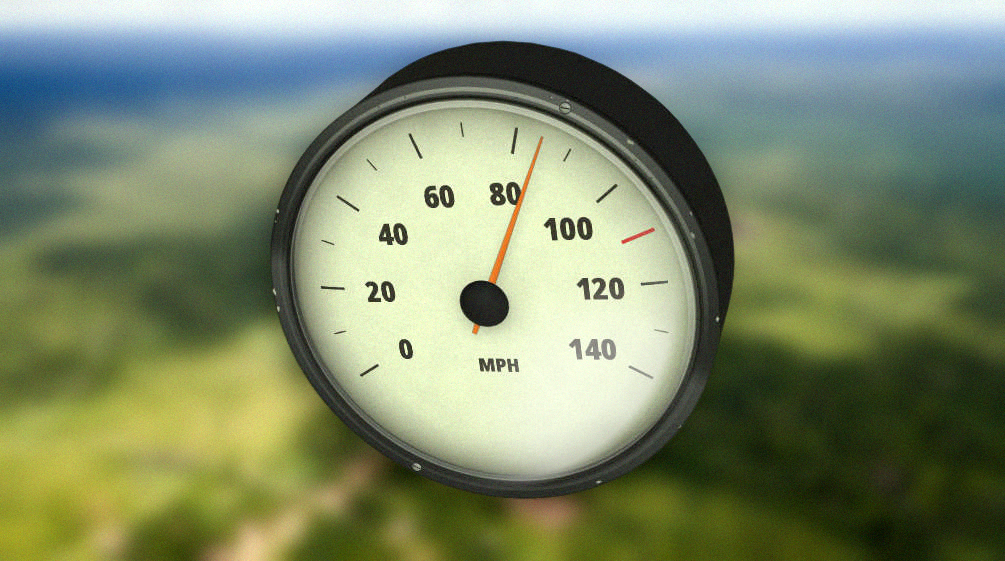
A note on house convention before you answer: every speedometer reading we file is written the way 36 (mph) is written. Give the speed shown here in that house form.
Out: 85 (mph)
